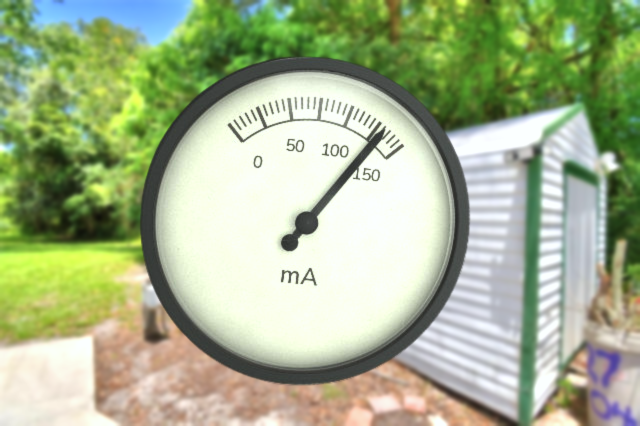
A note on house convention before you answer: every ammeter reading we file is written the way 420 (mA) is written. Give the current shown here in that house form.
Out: 130 (mA)
